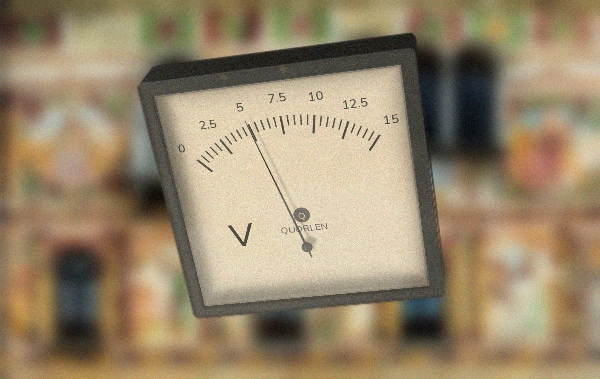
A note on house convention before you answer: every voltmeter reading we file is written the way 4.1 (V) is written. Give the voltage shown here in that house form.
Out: 5 (V)
